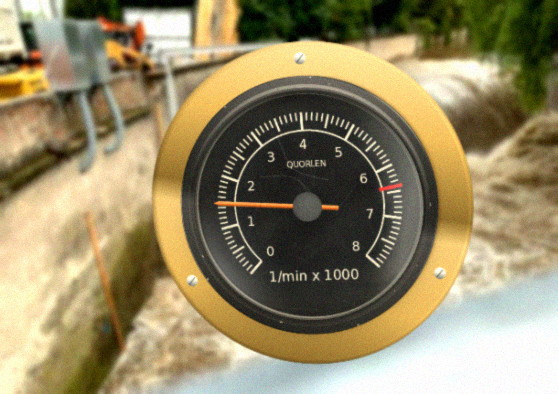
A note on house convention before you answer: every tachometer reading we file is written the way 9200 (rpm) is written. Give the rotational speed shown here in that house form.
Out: 1500 (rpm)
